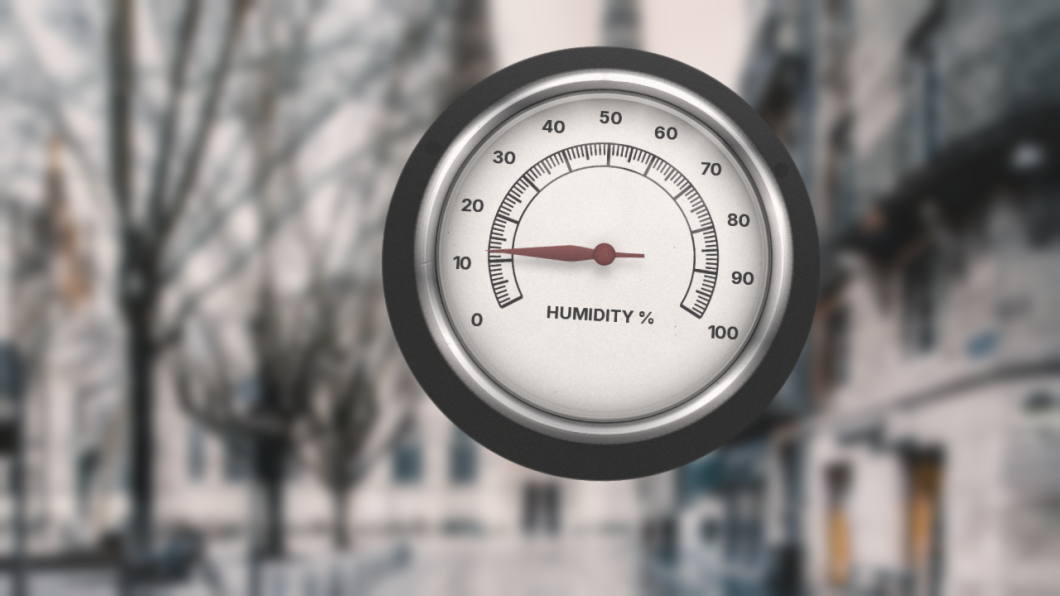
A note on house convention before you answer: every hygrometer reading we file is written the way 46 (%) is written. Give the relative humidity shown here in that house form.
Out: 12 (%)
